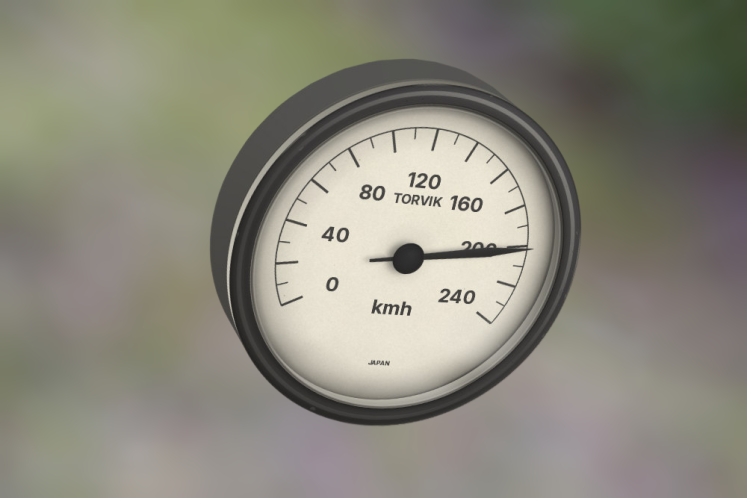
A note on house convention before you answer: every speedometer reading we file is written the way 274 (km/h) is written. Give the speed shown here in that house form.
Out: 200 (km/h)
